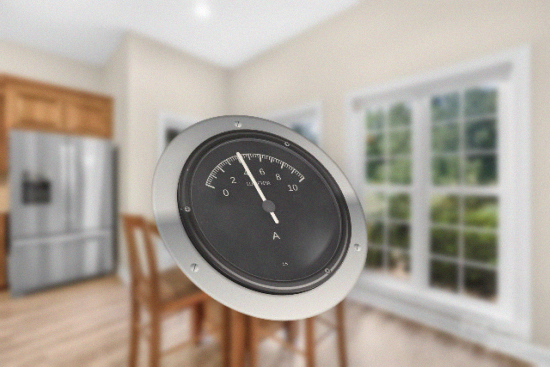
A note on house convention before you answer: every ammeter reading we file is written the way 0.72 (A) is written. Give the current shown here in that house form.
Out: 4 (A)
